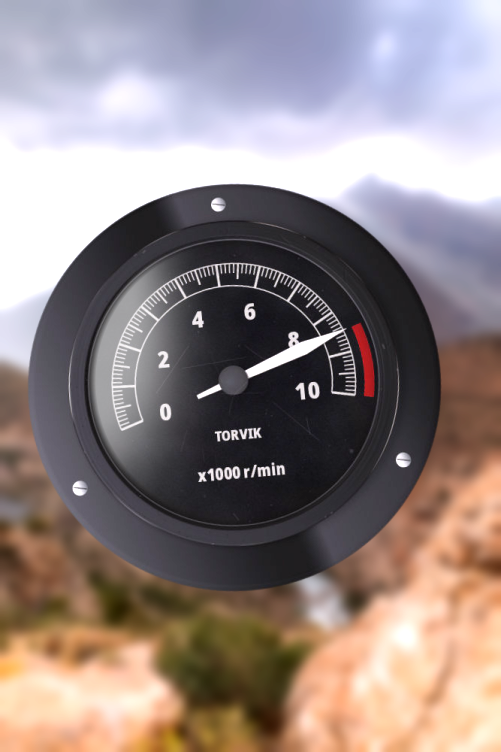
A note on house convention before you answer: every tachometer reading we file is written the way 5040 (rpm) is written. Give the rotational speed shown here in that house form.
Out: 8500 (rpm)
